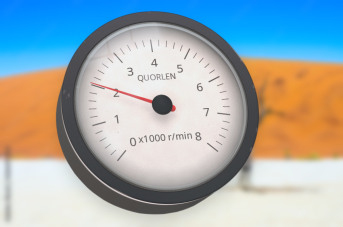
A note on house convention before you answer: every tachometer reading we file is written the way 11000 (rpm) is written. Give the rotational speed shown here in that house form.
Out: 2000 (rpm)
